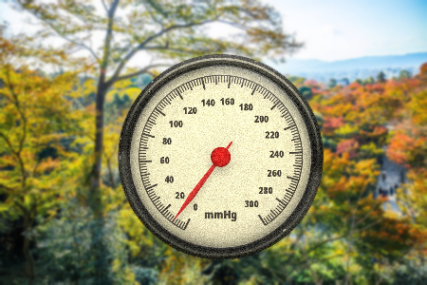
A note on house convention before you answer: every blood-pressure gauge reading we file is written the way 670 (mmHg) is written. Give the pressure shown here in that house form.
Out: 10 (mmHg)
